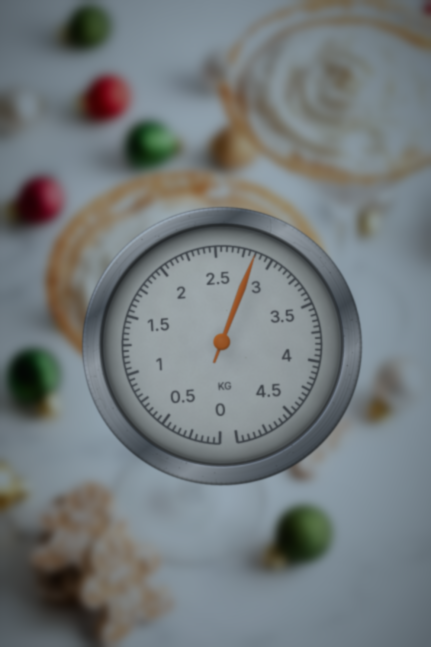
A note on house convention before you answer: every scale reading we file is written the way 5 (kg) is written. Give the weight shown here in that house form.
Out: 2.85 (kg)
